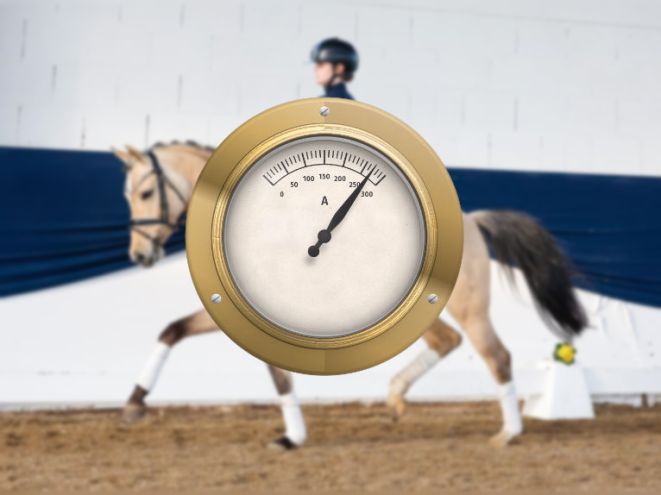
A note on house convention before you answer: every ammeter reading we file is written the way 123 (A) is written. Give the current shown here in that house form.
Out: 270 (A)
